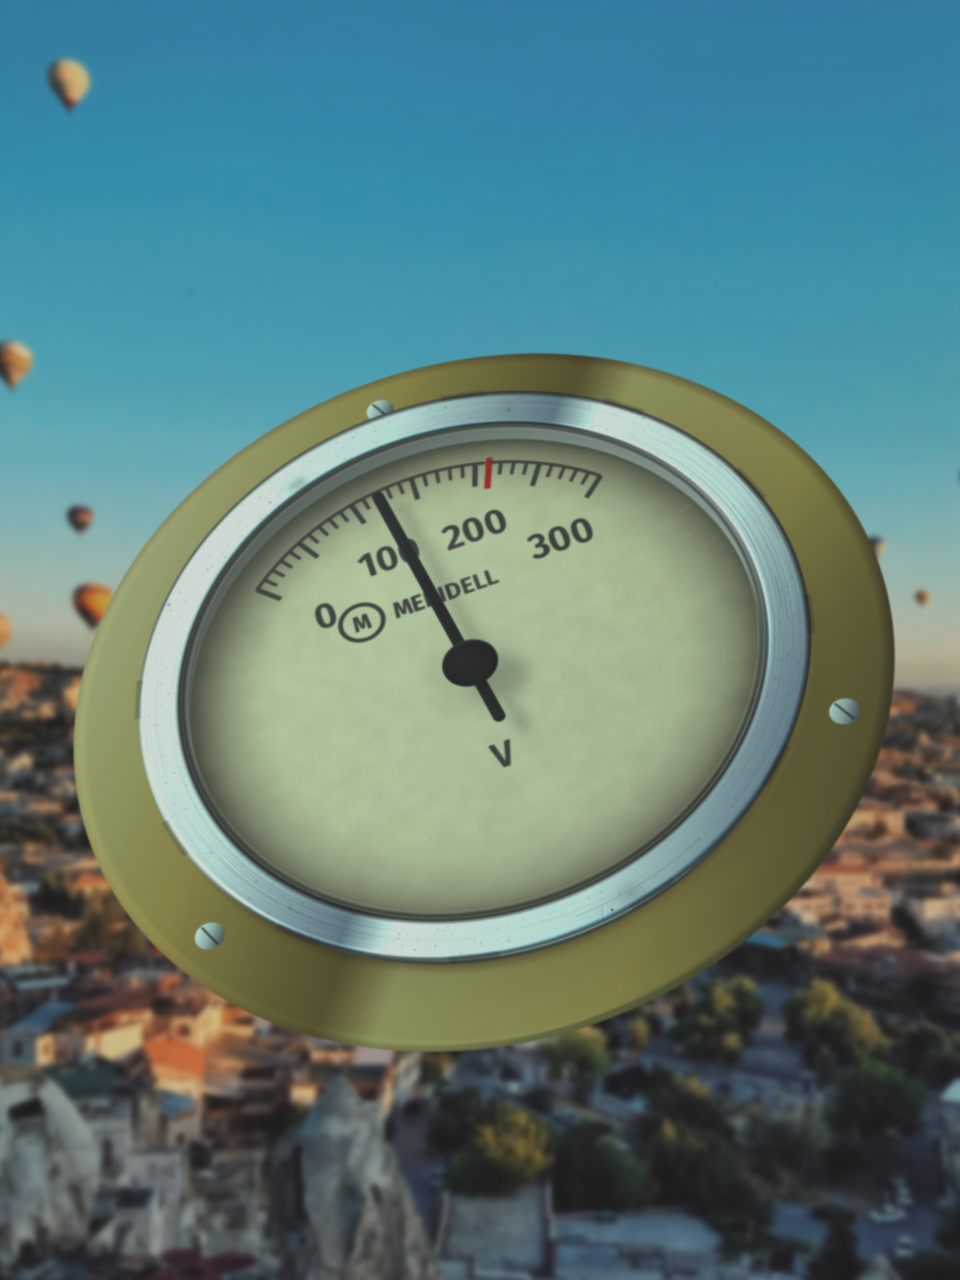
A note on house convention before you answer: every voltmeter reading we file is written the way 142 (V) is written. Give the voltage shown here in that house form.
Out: 120 (V)
